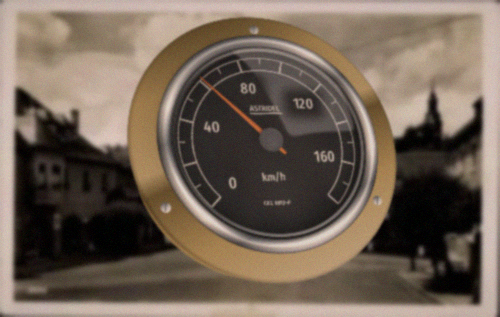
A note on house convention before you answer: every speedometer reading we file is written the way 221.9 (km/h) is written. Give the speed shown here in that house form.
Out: 60 (km/h)
